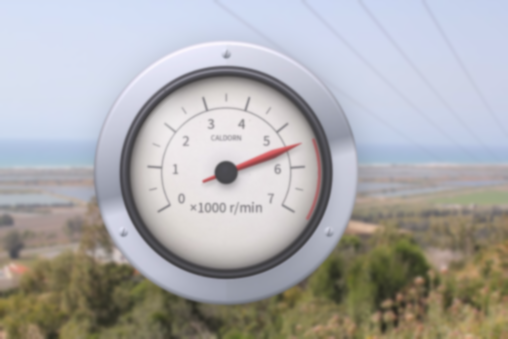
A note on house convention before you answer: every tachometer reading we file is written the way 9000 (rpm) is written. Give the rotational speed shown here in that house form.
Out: 5500 (rpm)
